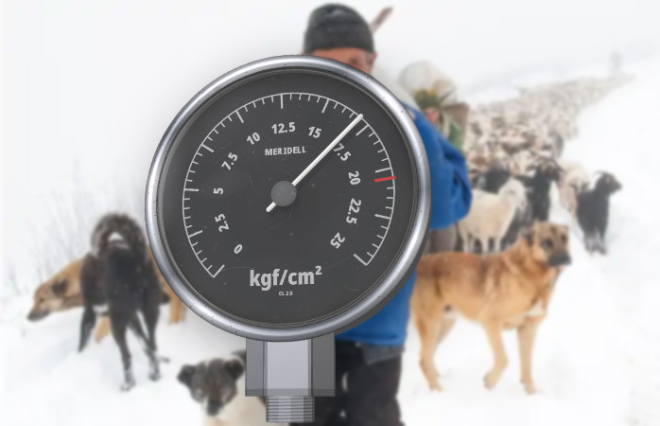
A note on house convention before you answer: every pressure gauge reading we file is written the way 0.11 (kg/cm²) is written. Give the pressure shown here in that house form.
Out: 17 (kg/cm²)
